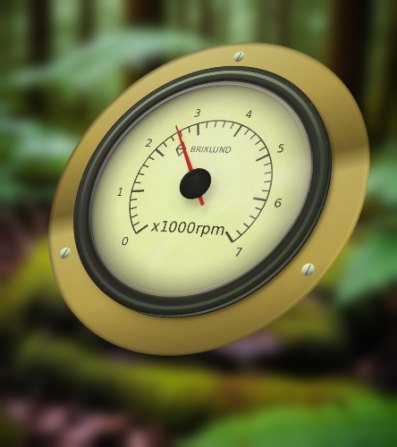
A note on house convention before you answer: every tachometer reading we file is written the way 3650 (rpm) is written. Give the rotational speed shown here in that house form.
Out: 2600 (rpm)
